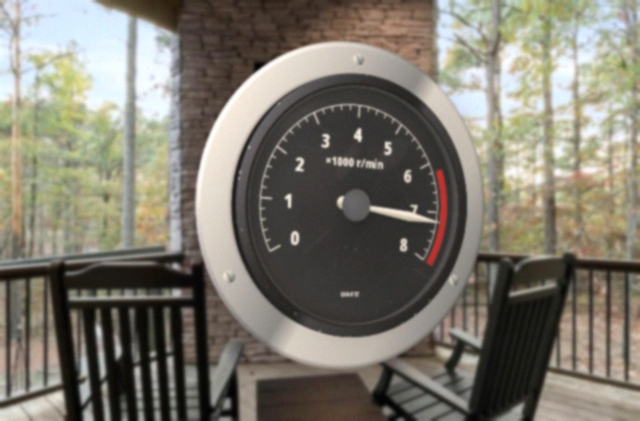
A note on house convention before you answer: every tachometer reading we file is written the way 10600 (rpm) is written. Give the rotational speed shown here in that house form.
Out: 7200 (rpm)
